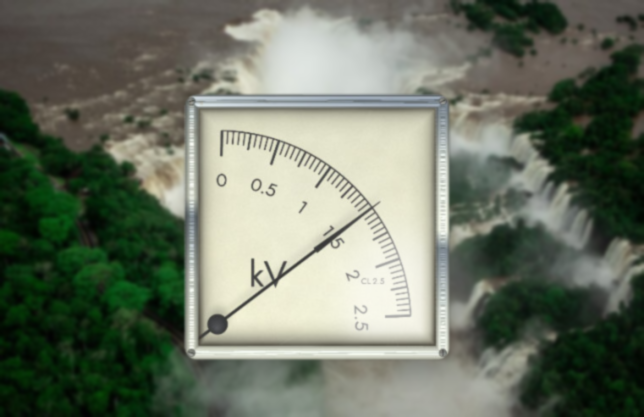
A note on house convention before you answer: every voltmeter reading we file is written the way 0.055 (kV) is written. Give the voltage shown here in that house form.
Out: 1.5 (kV)
